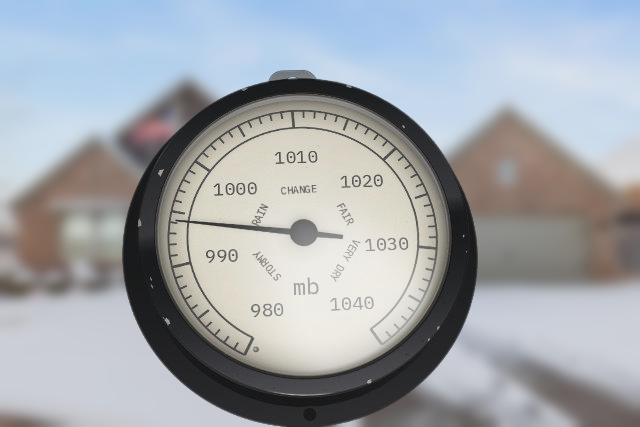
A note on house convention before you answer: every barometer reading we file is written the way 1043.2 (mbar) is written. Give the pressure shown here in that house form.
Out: 994 (mbar)
